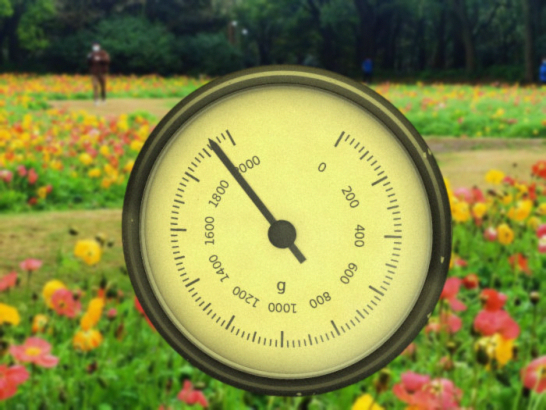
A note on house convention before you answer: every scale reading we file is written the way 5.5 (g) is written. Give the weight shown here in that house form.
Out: 1940 (g)
